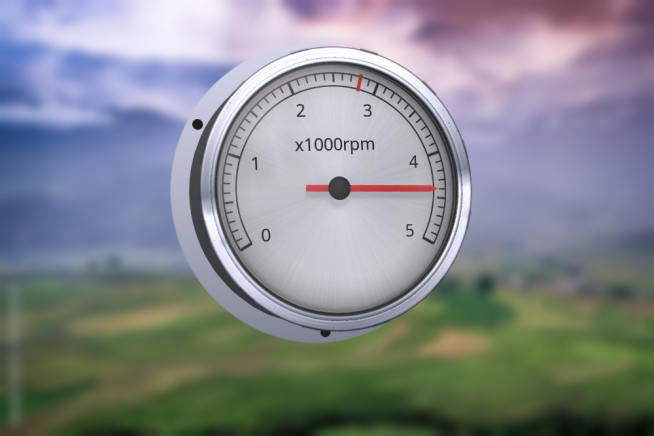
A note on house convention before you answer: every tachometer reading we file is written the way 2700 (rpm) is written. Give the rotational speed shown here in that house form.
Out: 4400 (rpm)
